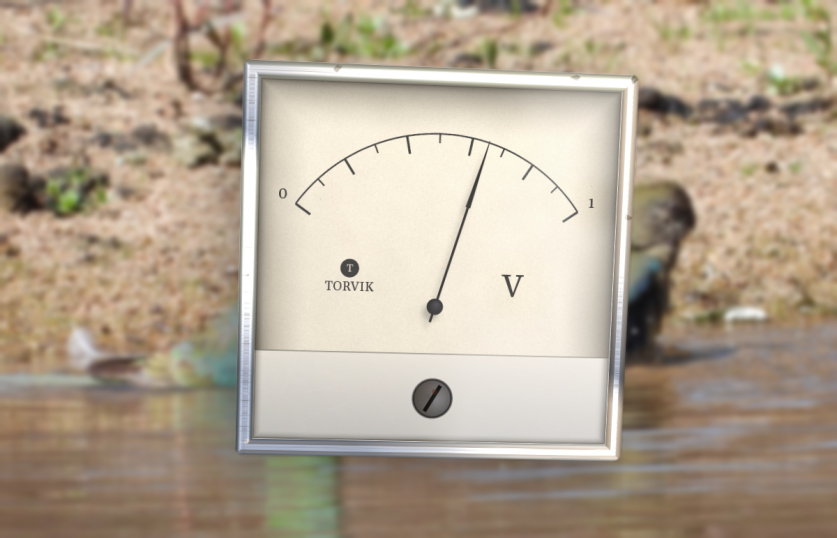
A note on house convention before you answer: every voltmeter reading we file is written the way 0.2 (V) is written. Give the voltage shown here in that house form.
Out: 0.65 (V)
